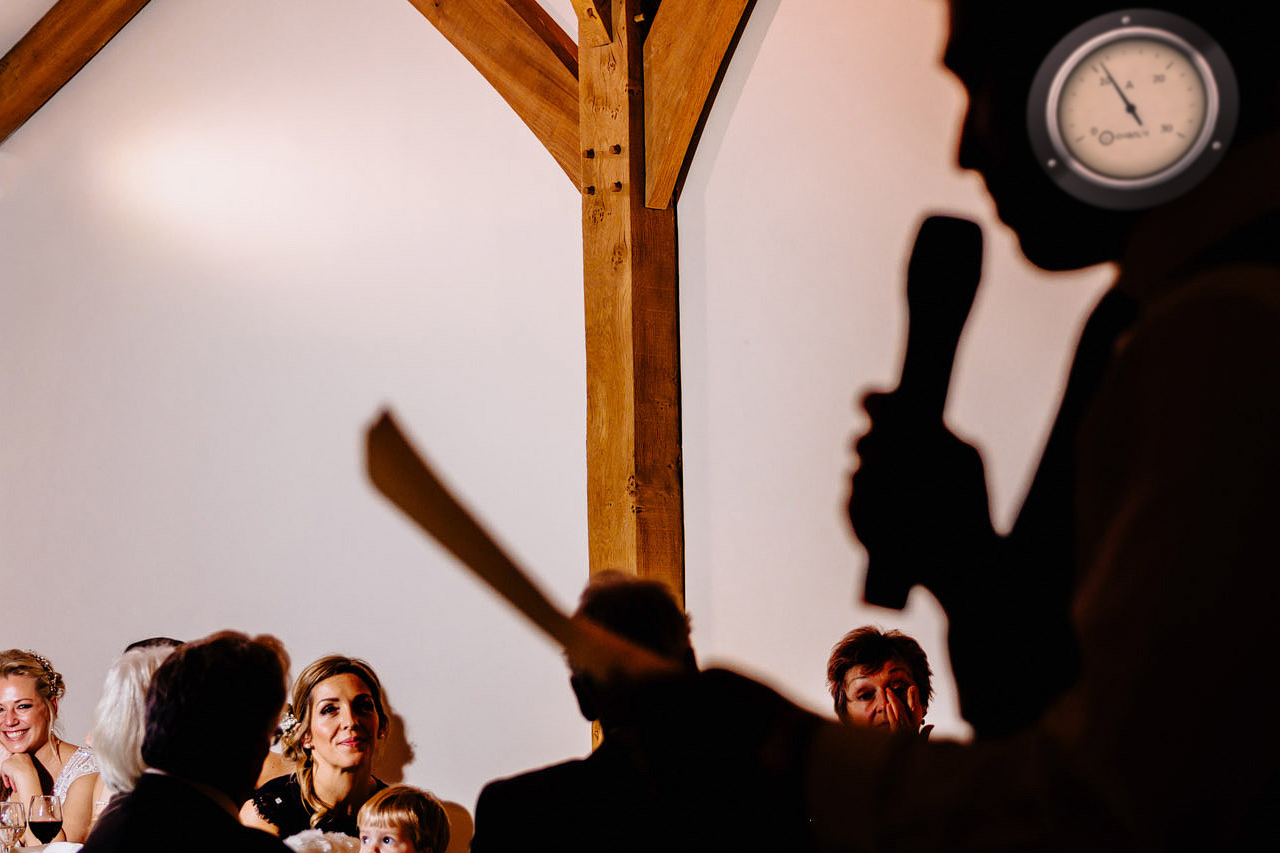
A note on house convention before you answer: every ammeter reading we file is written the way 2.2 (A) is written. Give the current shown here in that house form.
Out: 11 (A)
